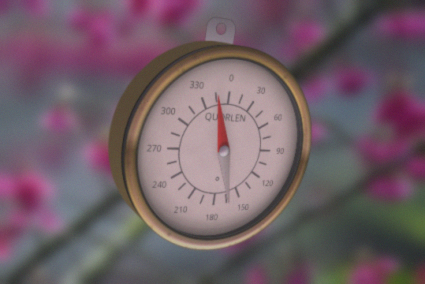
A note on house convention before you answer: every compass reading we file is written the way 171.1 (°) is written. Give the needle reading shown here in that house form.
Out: 345 (°)
